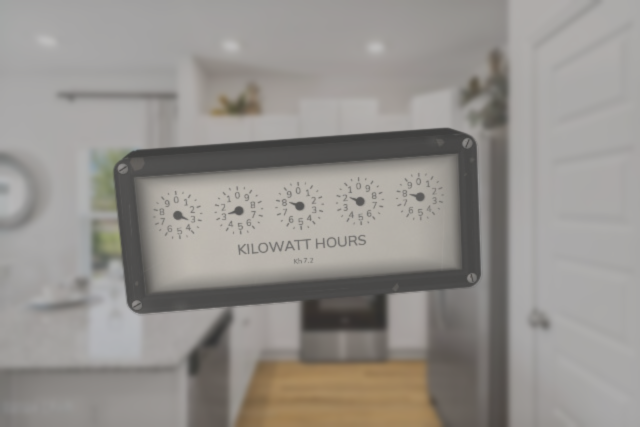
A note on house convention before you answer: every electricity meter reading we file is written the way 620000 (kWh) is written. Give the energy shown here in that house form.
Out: 32818 (kWh)
